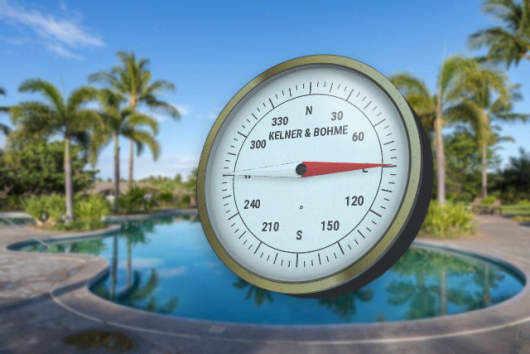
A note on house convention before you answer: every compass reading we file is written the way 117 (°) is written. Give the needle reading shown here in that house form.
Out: 90 (°)
